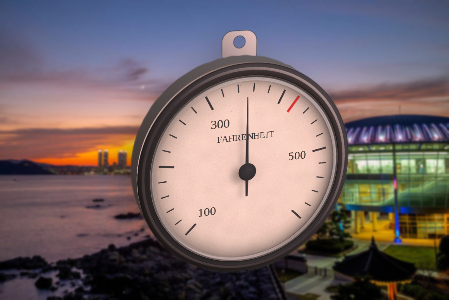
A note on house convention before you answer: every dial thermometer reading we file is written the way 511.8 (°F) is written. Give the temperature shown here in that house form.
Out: 350 (°F)
